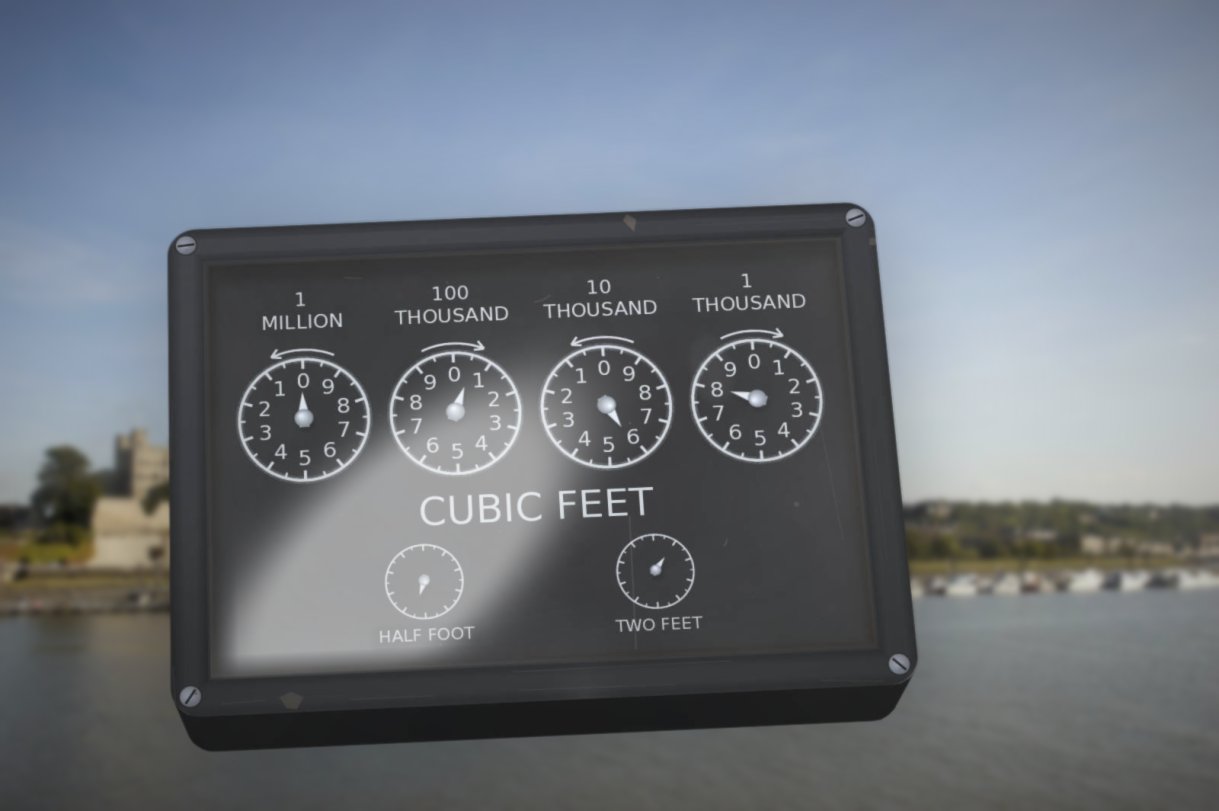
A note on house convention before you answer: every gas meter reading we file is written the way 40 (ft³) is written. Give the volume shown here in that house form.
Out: 5800 (ft³)
